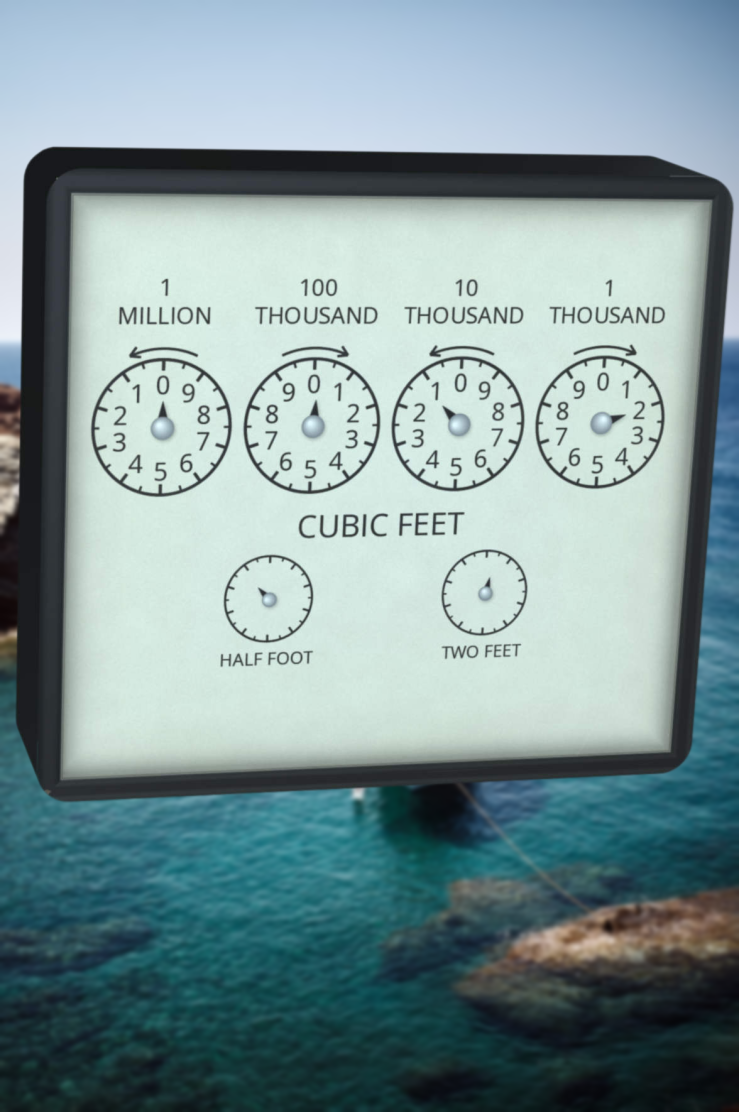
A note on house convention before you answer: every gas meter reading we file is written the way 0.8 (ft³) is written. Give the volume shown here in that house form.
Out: 1200 (ft³)
